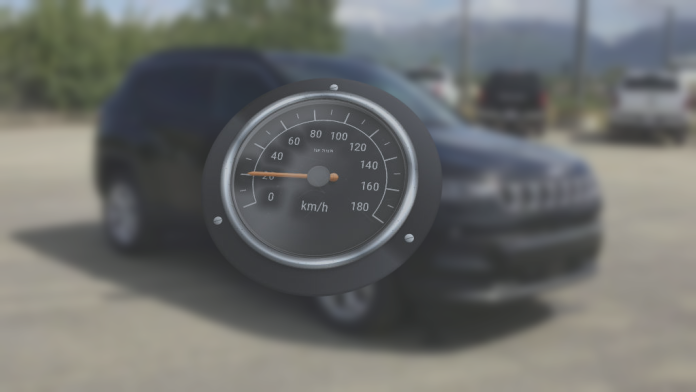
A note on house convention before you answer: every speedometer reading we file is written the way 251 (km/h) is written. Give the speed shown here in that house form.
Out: 20 (km/h)
